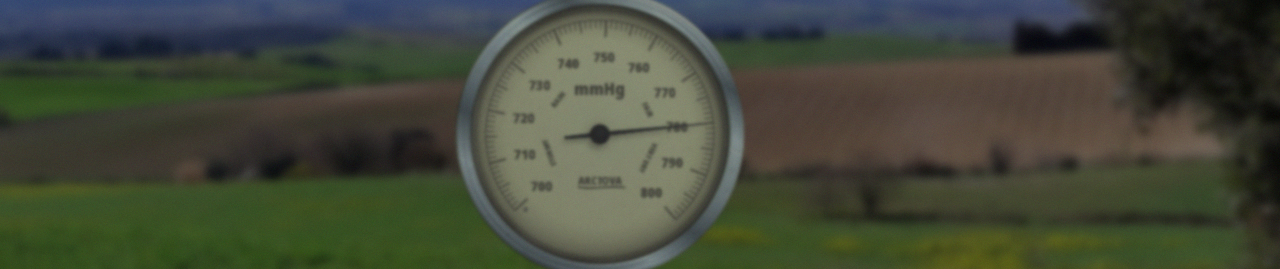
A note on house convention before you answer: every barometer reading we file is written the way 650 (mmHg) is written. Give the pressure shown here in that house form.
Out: 780 (mmHg)
